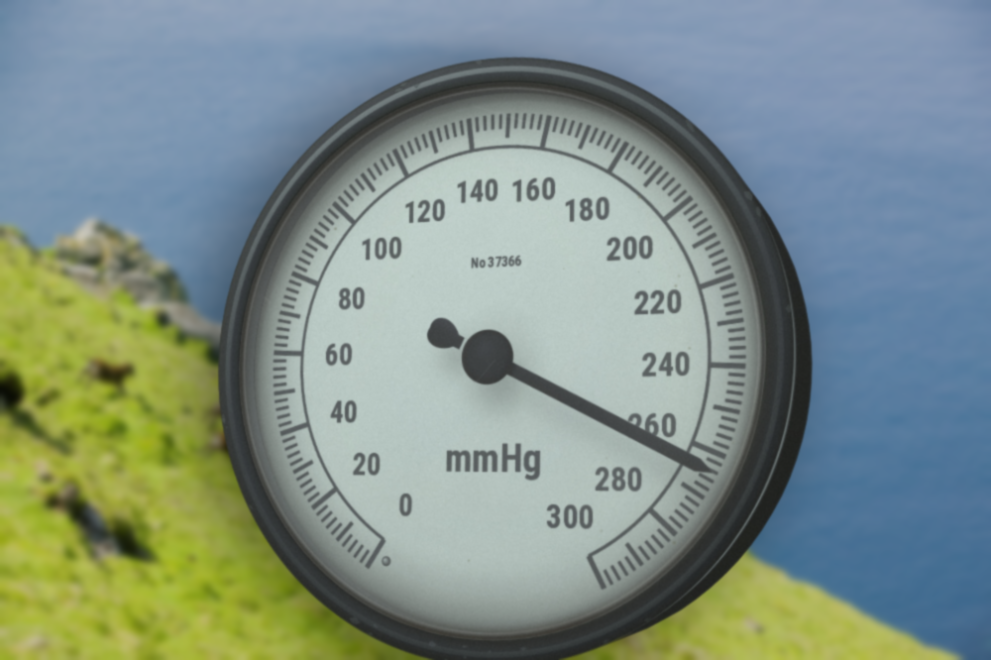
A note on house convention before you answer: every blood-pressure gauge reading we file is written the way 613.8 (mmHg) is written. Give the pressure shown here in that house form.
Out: 264 (mmHg)
